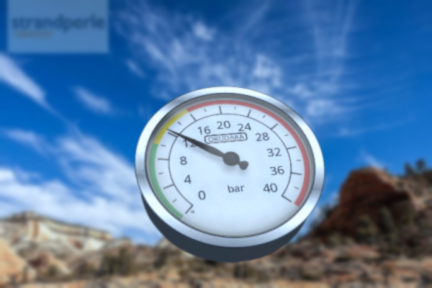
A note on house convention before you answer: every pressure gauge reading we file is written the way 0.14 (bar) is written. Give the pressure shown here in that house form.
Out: 12 (bar)
